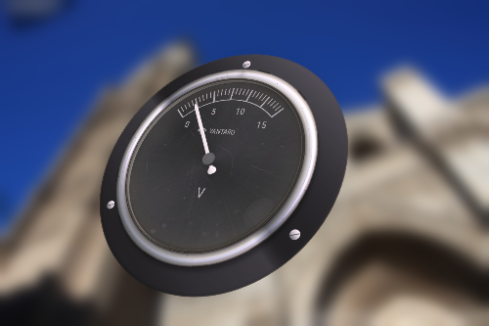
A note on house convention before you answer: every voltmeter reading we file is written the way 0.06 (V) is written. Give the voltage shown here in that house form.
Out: 2.5 (V)
